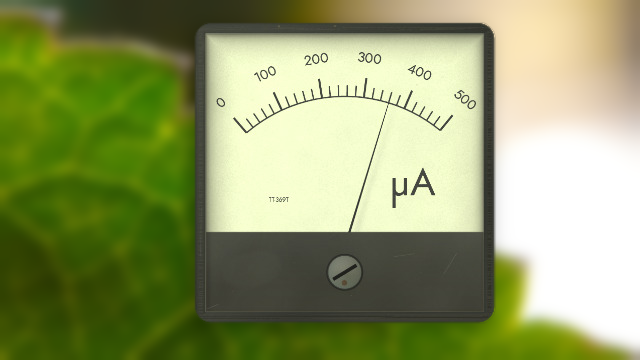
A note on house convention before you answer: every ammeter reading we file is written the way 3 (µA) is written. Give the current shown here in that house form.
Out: 360 (µA)
